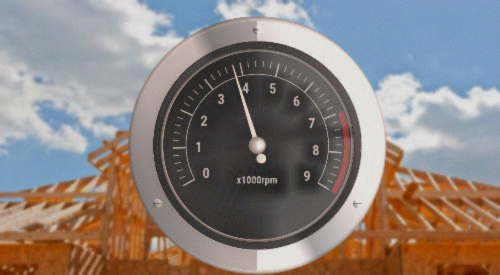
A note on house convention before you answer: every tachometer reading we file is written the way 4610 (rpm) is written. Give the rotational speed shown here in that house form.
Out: 3800 (rpm)
